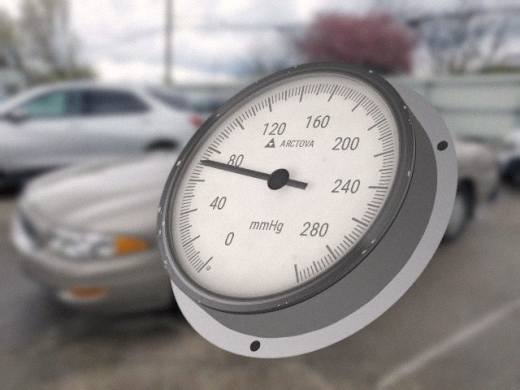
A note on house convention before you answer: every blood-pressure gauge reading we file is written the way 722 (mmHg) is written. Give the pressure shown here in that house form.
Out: 70 (mmHg)
